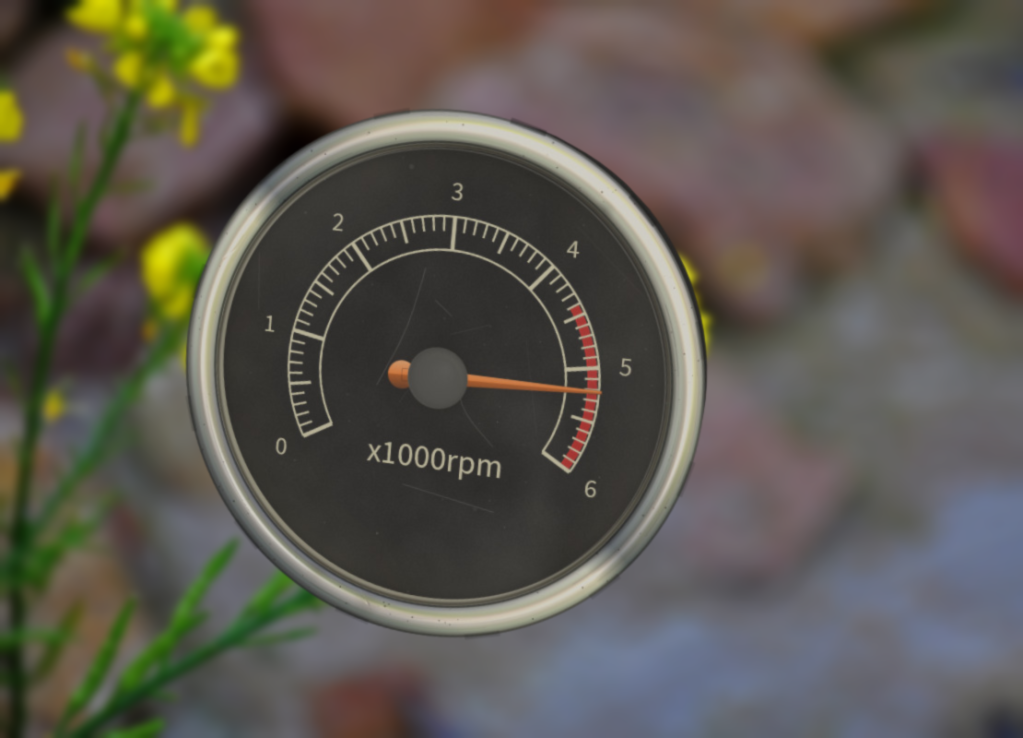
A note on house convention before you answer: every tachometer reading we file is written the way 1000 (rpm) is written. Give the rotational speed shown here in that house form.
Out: 5200 (rpm)
